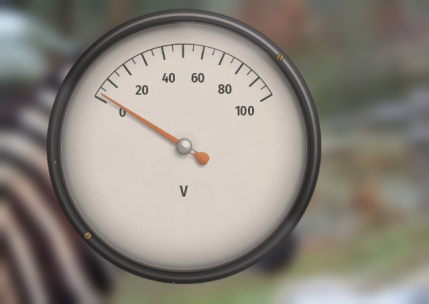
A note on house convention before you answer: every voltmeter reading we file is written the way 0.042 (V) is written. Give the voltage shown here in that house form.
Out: 2.5 (V)
